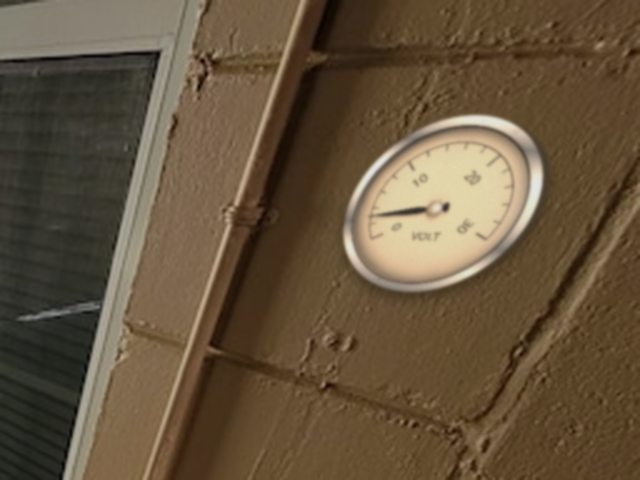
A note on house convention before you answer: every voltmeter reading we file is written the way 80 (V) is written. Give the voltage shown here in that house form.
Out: 3 (V)
